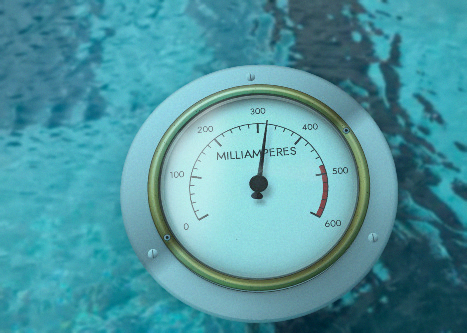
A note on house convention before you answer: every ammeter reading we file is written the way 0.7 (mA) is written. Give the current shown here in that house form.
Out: 320 (mA)
